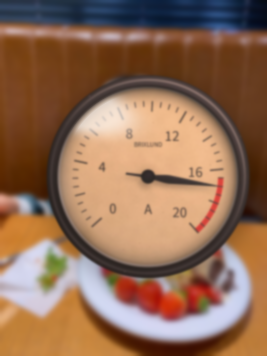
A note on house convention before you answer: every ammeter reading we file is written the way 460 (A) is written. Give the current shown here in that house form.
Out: 17 (A)
